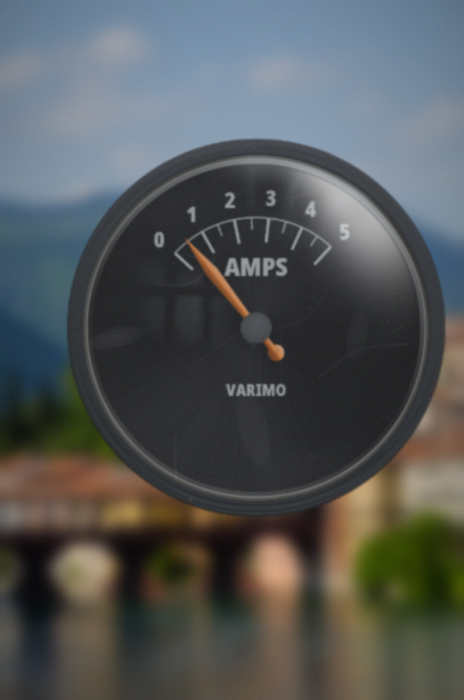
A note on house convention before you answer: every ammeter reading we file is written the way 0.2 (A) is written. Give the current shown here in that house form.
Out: 0.5 (A)
